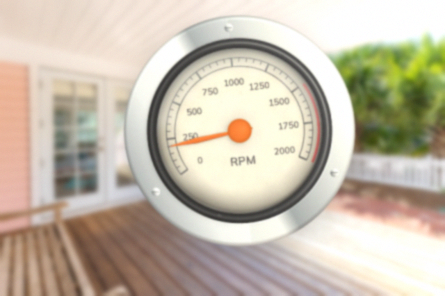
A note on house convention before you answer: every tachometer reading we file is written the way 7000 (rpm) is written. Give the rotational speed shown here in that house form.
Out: 200 (rpm)
